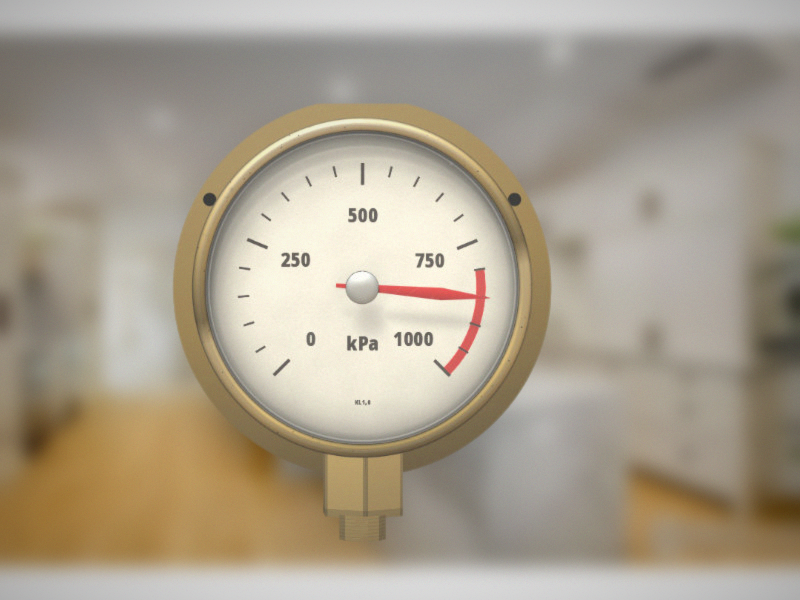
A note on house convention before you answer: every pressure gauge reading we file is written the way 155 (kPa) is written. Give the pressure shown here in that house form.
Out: 850 (kPa)
